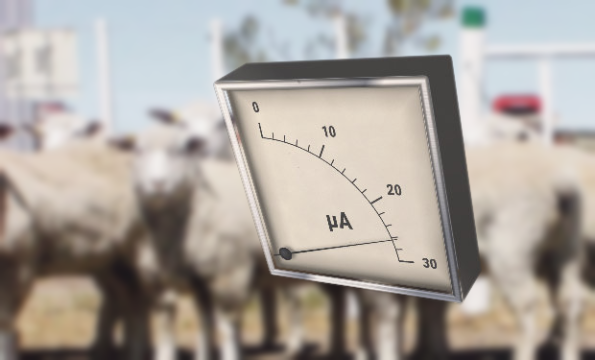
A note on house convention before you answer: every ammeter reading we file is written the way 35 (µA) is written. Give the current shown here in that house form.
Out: 26 (µA)
